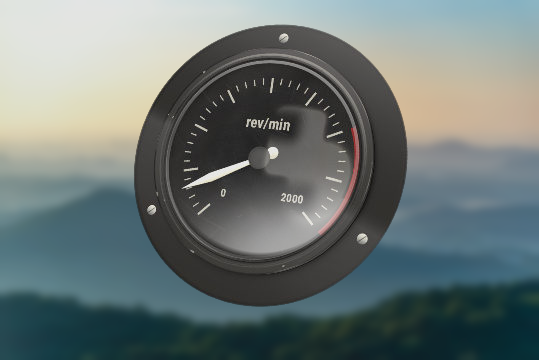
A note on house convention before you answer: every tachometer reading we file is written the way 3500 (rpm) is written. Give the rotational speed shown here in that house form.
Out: 150 (rpm)
